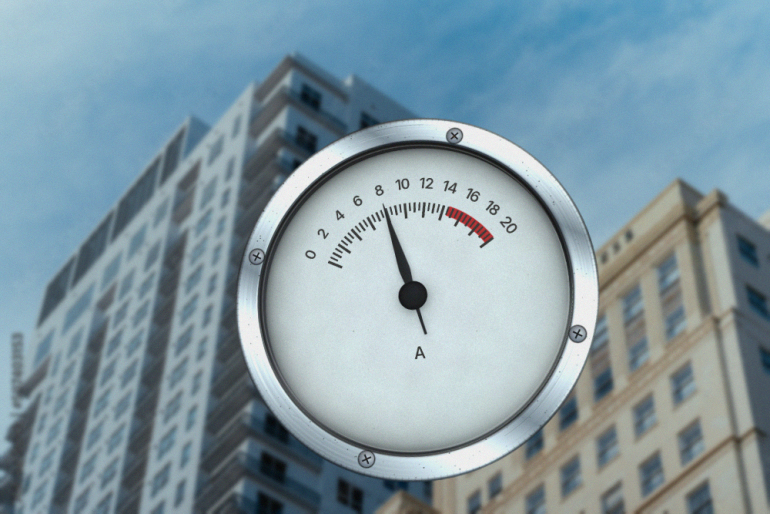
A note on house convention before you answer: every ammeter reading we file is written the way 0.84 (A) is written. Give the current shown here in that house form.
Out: 8 (A)
